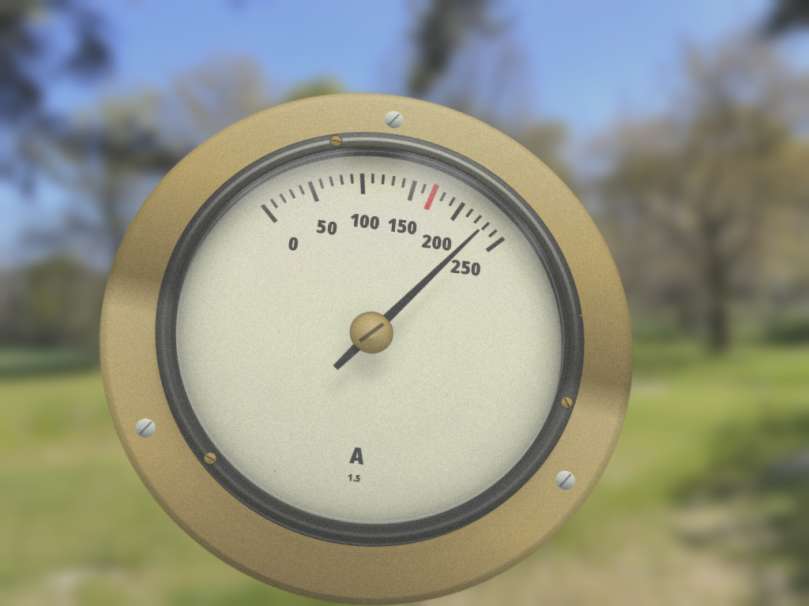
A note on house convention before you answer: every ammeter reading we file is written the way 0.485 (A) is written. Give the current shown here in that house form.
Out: 230 (A)
